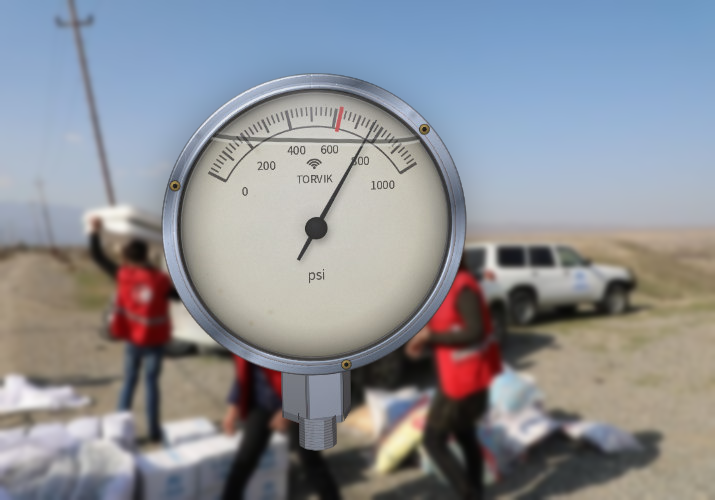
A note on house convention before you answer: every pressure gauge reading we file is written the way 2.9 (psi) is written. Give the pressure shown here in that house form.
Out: 760 (psi)
